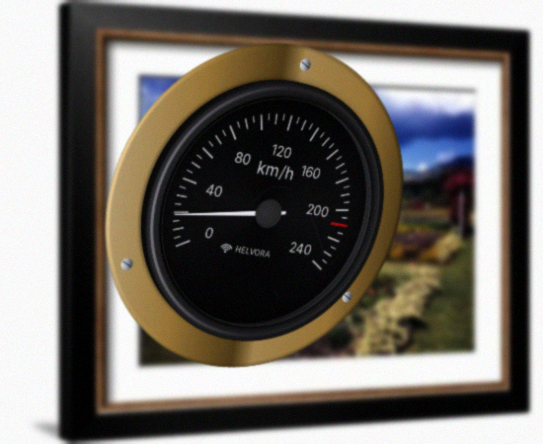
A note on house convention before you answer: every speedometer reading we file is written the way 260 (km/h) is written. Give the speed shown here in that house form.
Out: 20 (km/h)
